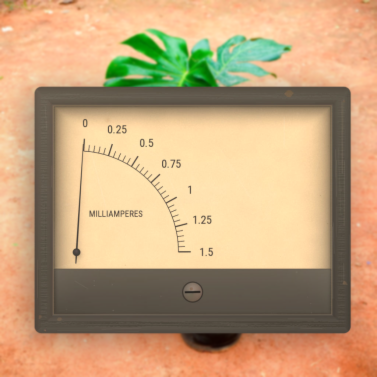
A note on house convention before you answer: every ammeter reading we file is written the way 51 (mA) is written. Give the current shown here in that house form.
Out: 0 (mA)
